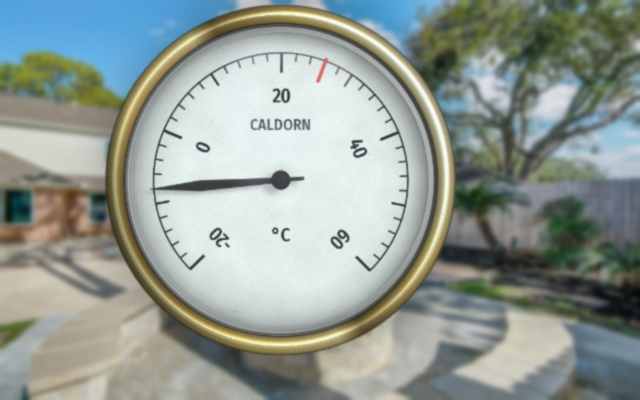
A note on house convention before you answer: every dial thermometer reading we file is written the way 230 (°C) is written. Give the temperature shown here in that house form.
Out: -8 (°C)
